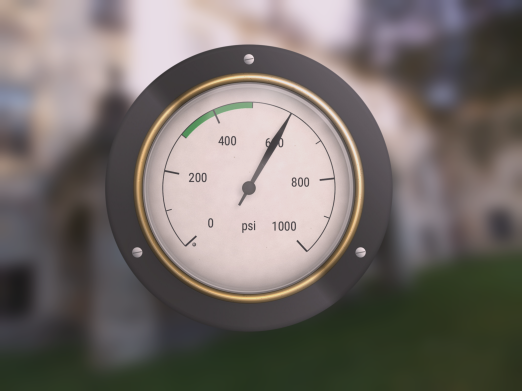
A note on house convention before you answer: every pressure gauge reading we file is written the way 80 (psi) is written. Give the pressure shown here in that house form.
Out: 600 (psi)
